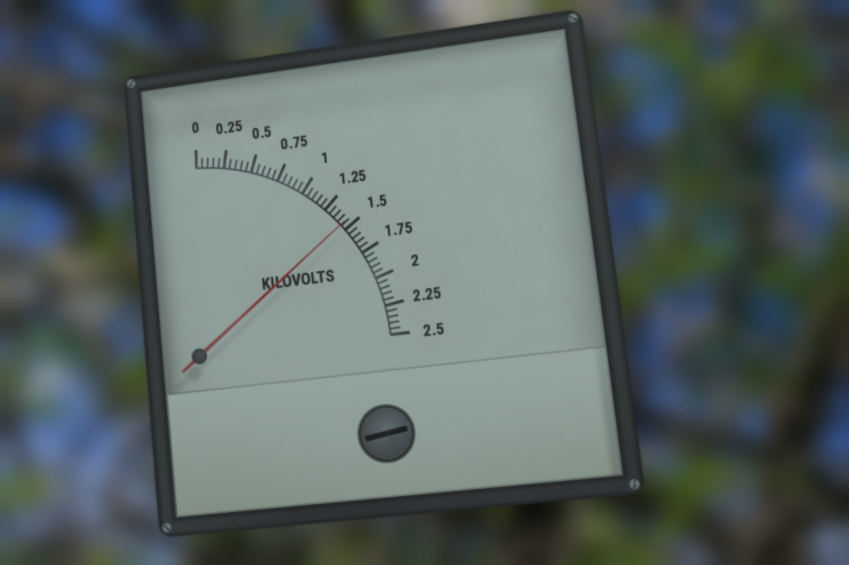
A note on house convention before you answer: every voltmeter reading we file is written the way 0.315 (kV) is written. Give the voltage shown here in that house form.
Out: 1.45 (kV)
